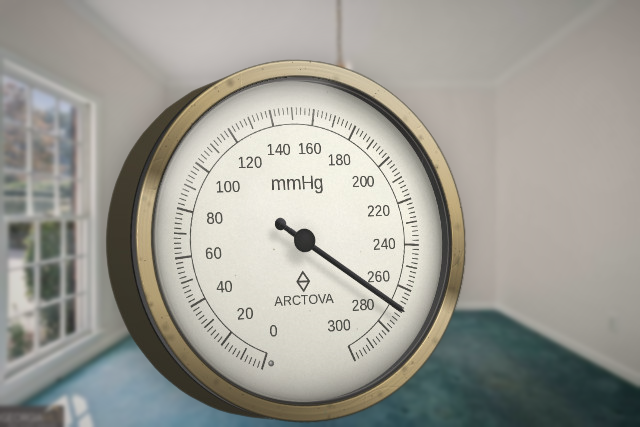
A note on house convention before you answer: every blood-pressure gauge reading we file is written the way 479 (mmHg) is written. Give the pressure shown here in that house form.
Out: 270 (mmHg)
